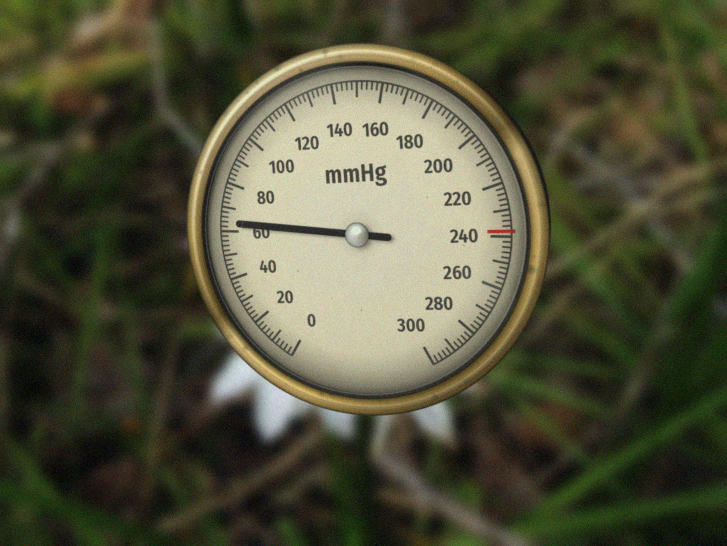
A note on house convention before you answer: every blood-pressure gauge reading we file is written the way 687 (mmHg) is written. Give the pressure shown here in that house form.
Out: 64 (mmHg)
